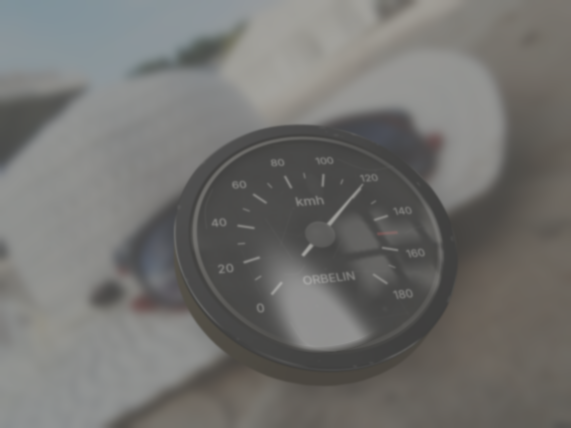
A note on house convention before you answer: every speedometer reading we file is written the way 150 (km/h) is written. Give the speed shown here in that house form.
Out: 120 (km/h)
